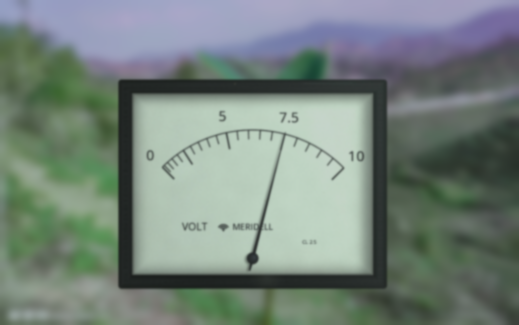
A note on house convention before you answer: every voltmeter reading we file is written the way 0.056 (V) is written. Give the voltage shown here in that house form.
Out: 7.5 (V)
